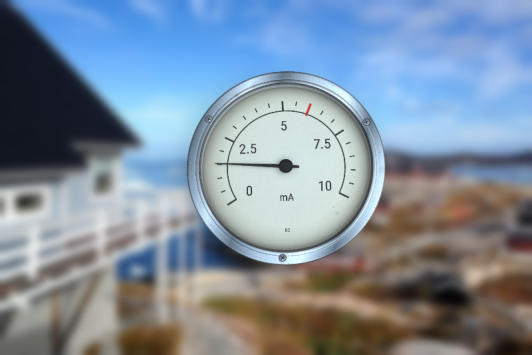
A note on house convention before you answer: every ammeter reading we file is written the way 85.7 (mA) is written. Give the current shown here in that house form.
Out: 1.5 (mA)
